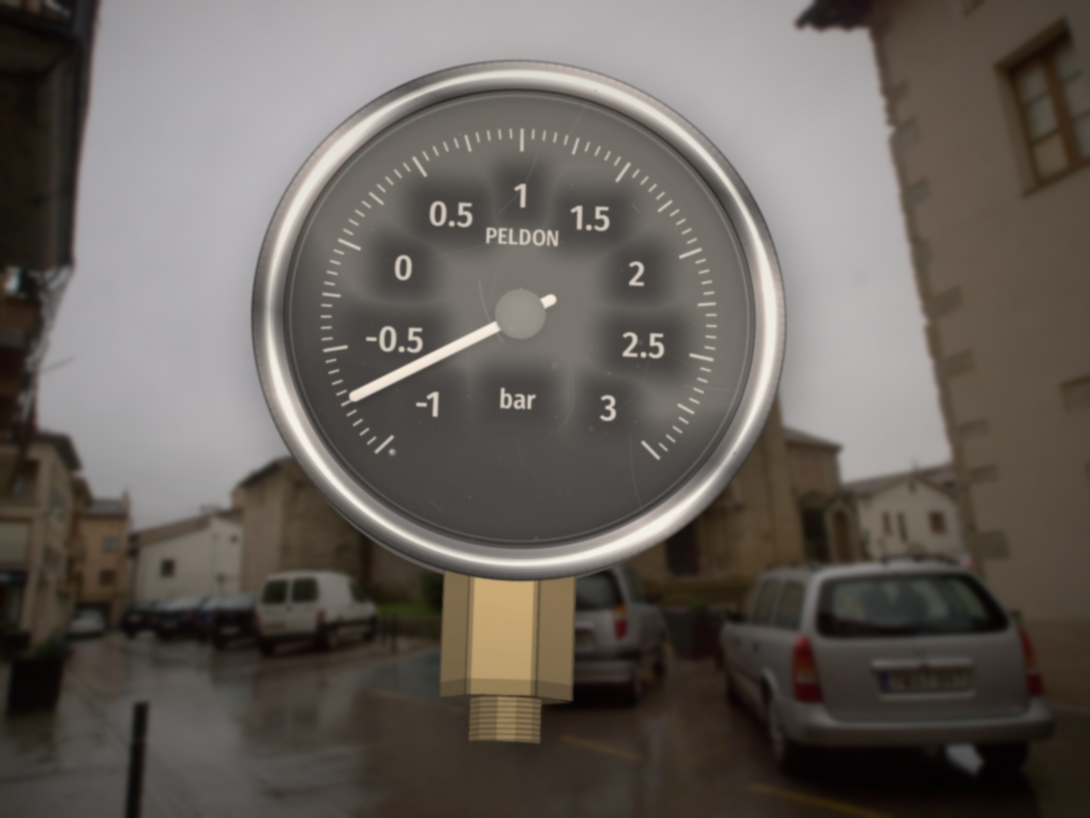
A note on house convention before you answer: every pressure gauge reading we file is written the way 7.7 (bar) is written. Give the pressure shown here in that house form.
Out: -0.75 (bar)
